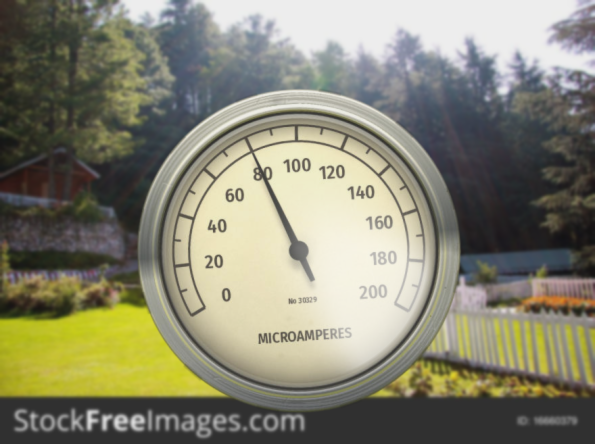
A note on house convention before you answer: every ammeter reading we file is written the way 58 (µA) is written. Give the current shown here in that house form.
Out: 80 (µA)
